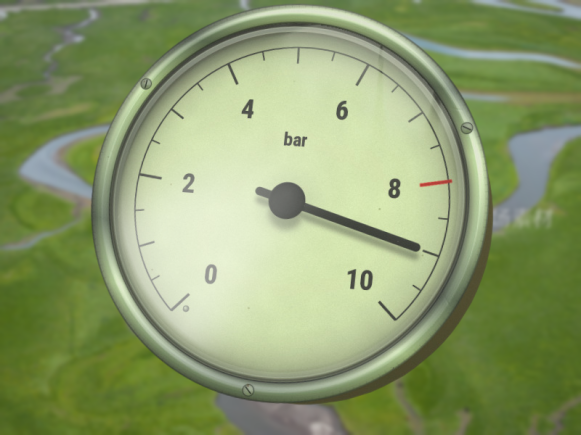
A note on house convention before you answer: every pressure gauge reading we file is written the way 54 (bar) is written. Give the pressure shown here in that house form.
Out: 9 (bar)
